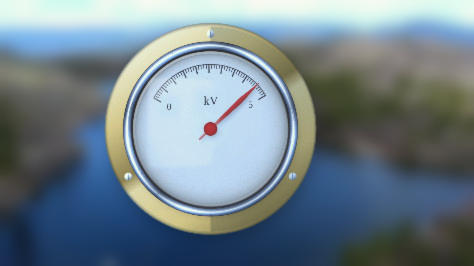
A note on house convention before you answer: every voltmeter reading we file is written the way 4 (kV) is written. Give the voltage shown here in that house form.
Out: 4.5 (kV)
